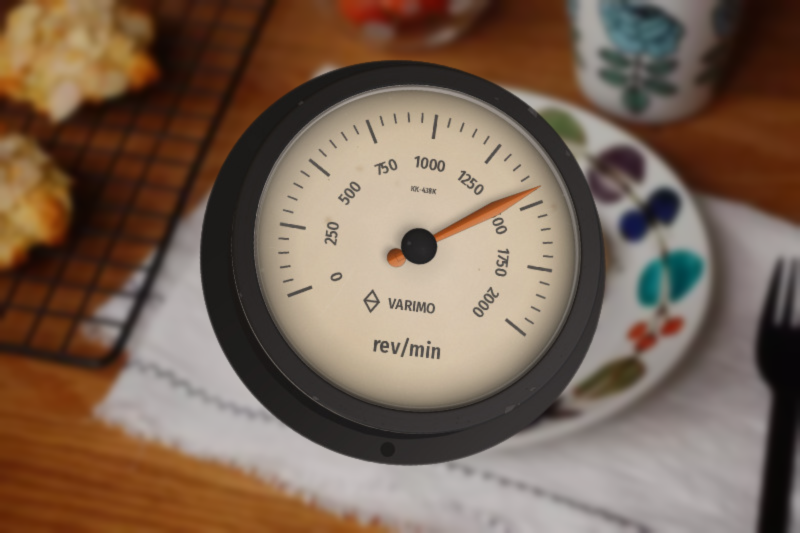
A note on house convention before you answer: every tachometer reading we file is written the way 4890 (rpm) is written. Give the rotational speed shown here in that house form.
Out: 1450 (rpm)
